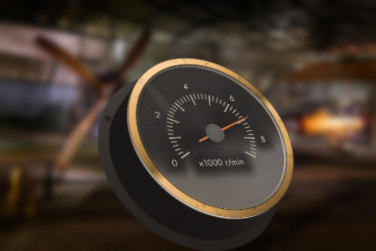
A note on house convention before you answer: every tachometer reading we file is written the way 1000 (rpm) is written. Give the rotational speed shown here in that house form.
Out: 7000 (rpm)
